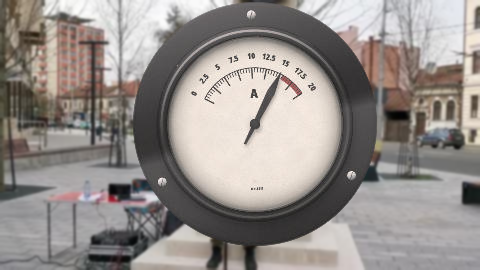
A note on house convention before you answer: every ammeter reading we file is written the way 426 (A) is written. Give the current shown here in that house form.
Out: 15 (A)
